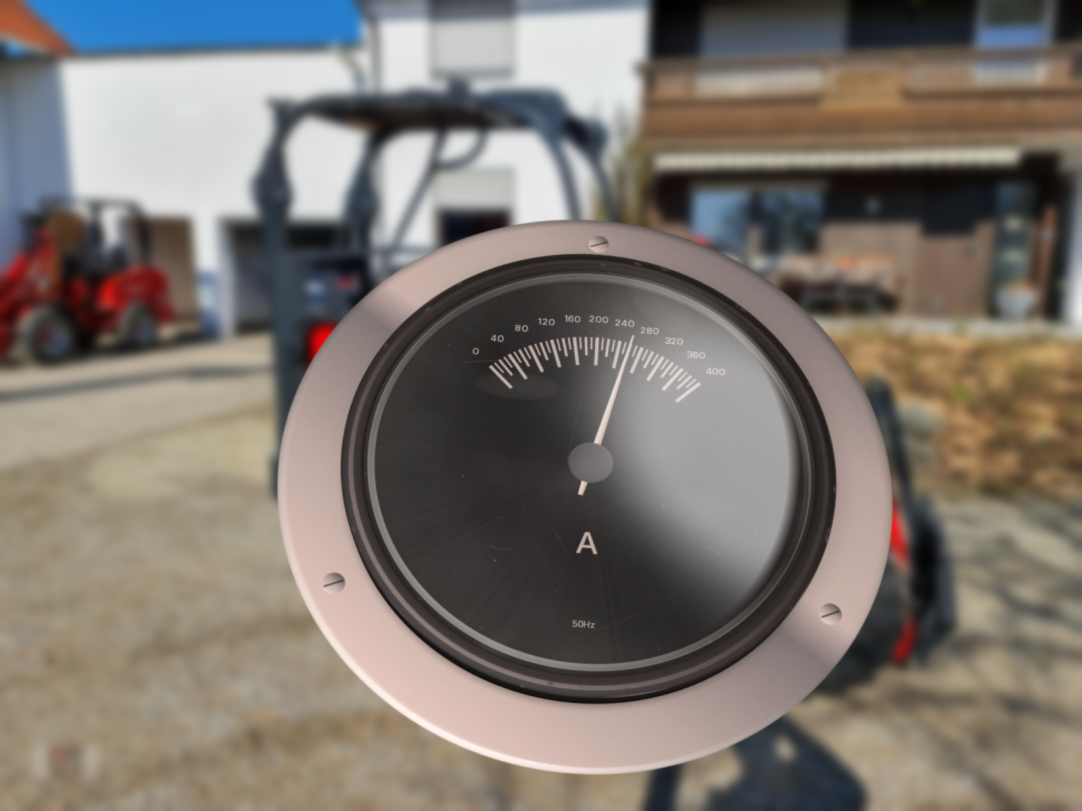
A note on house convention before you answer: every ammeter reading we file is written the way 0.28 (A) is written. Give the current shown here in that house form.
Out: 260 (A)
